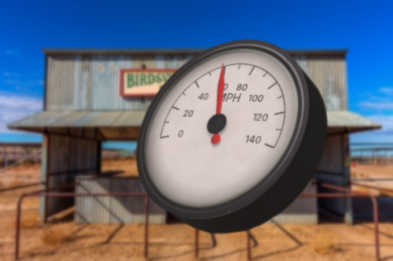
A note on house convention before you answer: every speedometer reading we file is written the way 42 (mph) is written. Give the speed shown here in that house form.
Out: 60 (mph)
